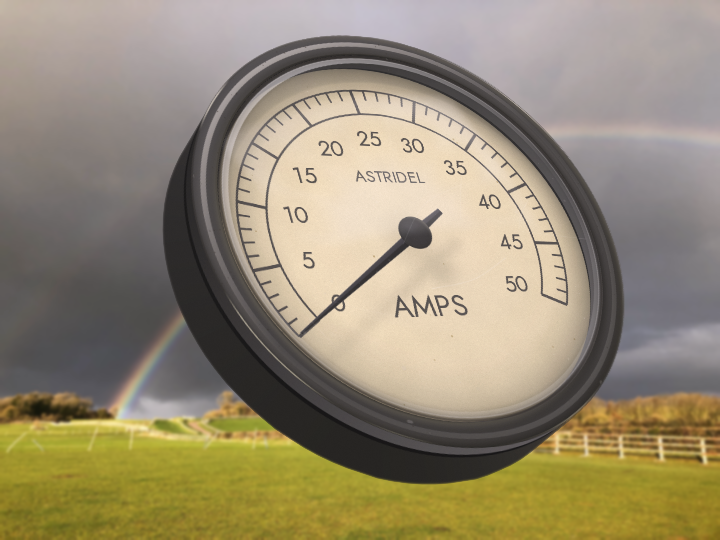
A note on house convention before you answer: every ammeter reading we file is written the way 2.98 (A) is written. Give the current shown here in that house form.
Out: 0 (A)
